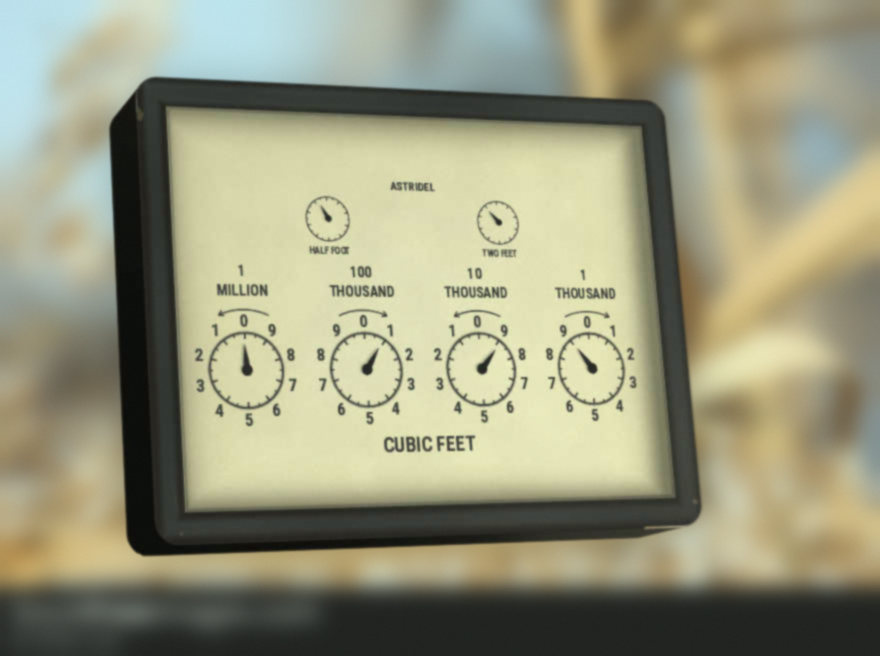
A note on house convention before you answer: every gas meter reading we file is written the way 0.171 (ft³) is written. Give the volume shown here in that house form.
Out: 8900 (ft³)
